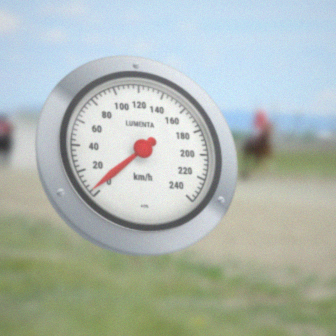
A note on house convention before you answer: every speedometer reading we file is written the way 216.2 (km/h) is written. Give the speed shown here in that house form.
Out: 4 (km/h)
